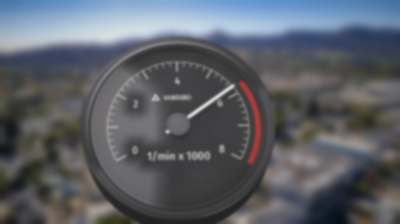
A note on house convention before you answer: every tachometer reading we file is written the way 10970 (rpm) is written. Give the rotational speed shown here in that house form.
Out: 5800 (rpm)
